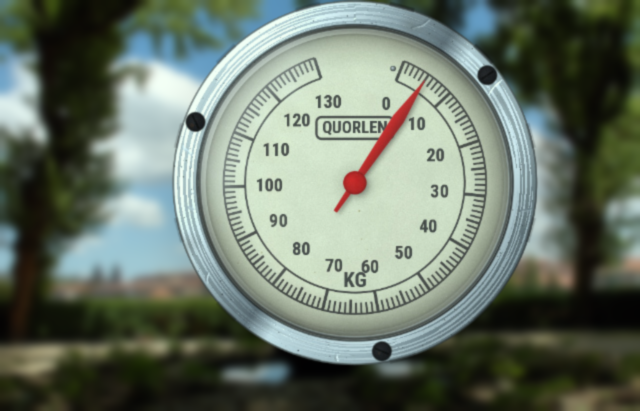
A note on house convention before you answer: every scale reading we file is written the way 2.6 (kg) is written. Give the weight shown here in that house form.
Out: 5 (kg)
